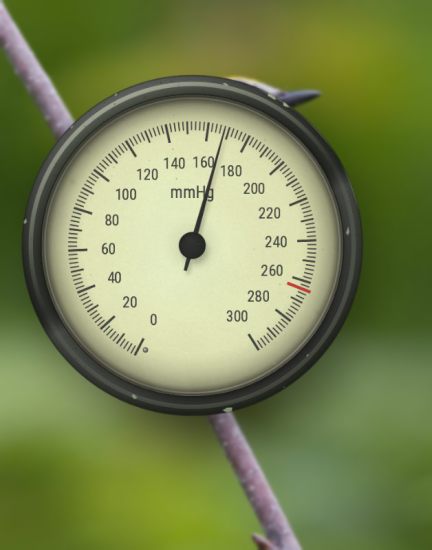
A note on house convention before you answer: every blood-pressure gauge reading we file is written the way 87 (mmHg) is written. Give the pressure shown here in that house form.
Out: 168 (mmHg)
